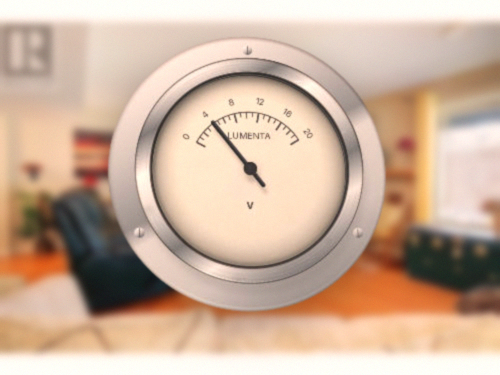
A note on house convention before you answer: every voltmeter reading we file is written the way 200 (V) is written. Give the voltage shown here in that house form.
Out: 4 (V)
